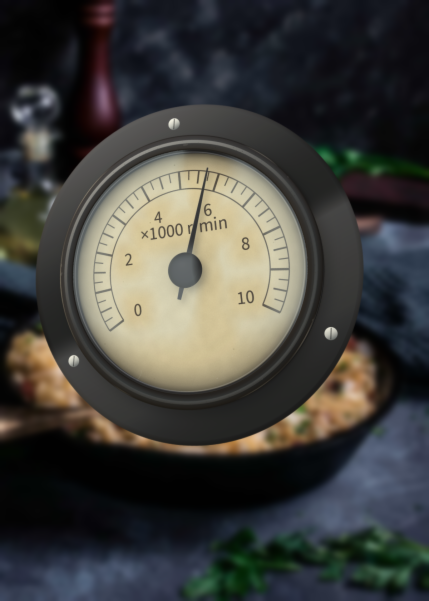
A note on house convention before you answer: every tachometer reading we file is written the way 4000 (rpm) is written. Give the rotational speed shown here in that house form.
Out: 5750 (rpm)
